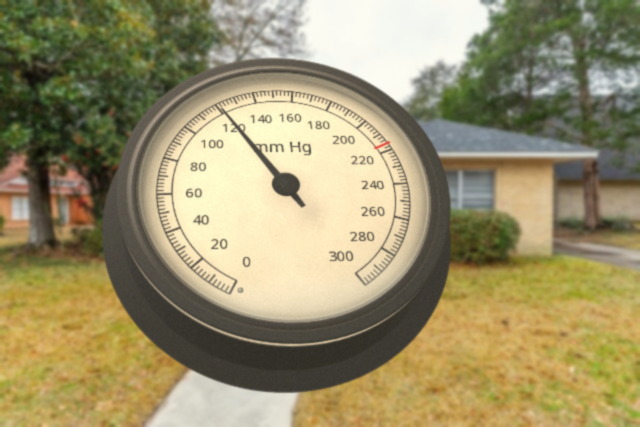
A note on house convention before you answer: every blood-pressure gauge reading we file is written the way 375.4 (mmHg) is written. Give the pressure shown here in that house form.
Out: 120 (mmHg)
